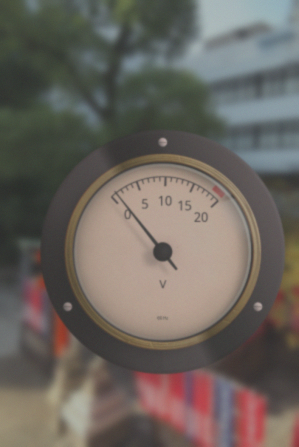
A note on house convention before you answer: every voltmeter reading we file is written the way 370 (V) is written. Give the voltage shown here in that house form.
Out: 1 (V)
